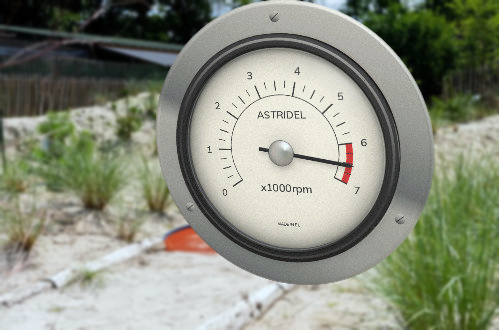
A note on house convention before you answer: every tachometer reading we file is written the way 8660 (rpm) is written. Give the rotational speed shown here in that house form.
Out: 6500 (rpm)
